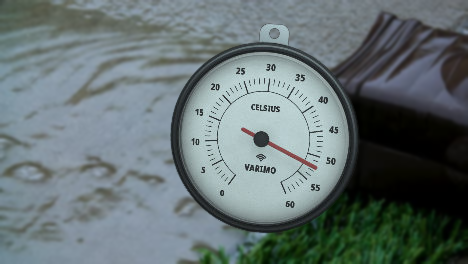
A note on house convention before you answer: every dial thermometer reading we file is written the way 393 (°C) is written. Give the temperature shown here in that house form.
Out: 52 (°C)
